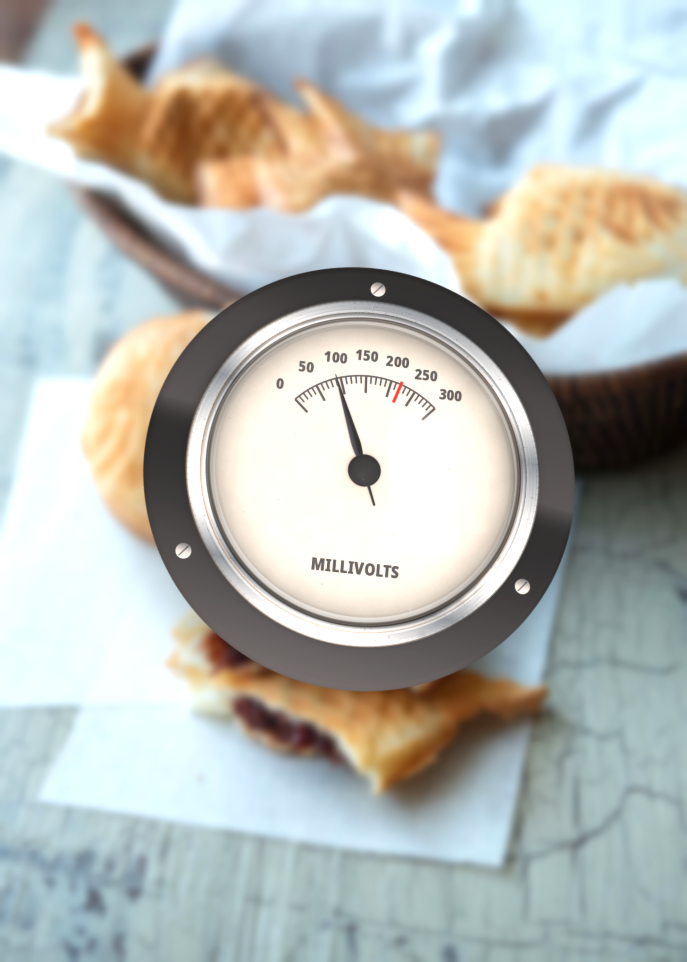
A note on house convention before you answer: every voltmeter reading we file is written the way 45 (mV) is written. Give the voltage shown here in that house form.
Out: 90 (mV)
